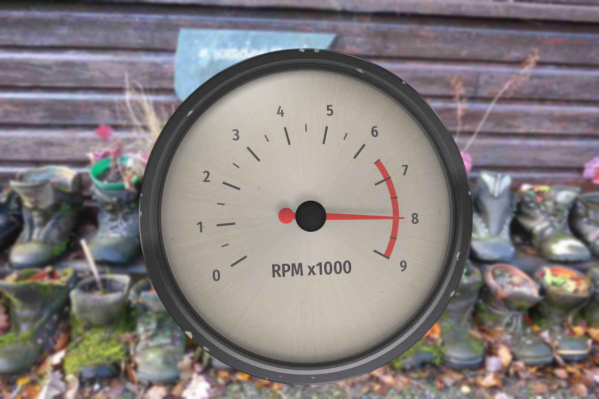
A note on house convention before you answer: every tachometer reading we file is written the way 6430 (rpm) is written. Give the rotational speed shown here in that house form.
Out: 8000 (rpm)
